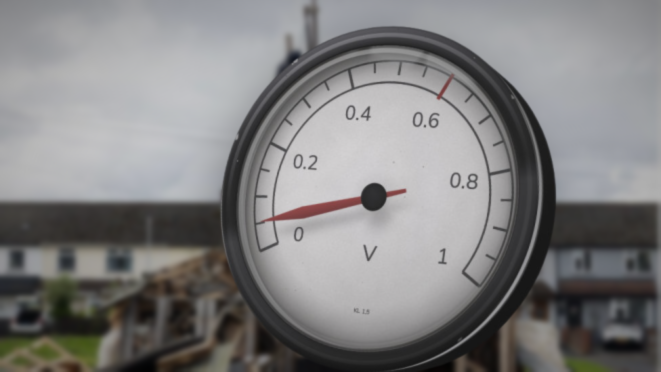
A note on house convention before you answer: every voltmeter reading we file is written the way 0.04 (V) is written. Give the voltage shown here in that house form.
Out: 0.05 (V)
